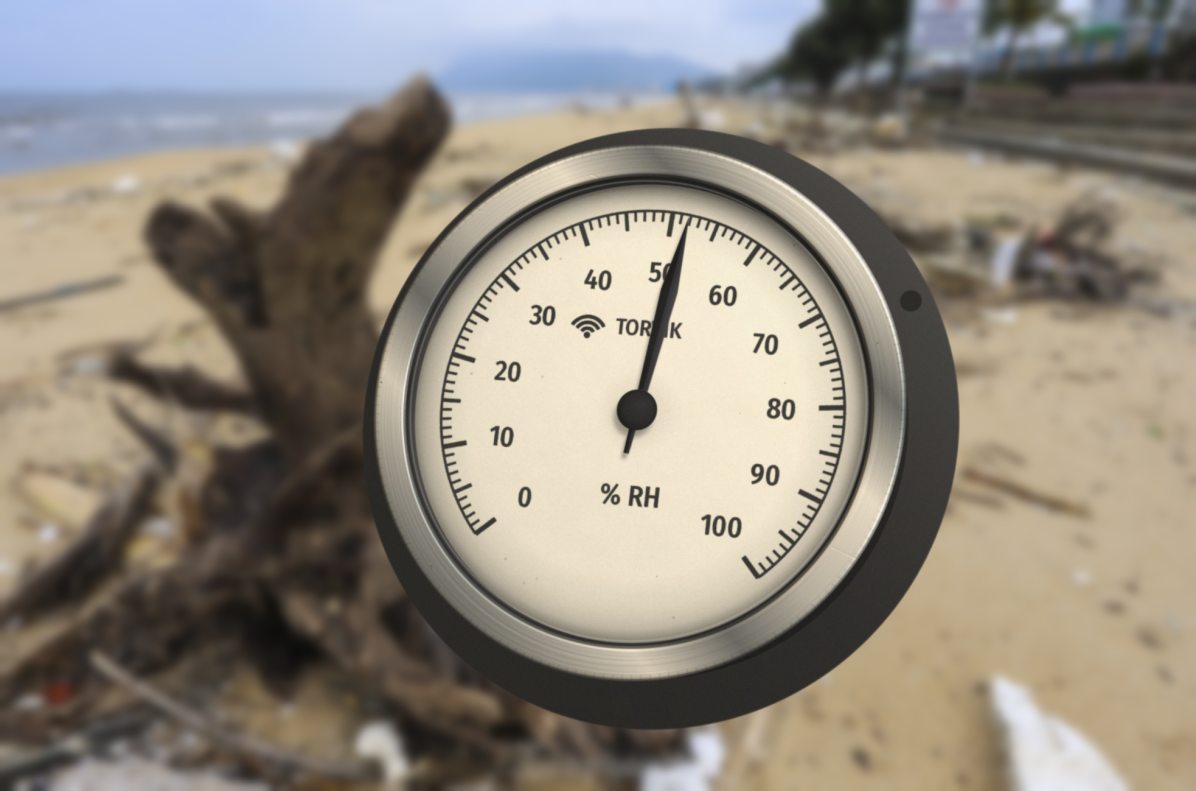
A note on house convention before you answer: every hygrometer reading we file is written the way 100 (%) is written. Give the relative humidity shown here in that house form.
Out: 52 (%)
